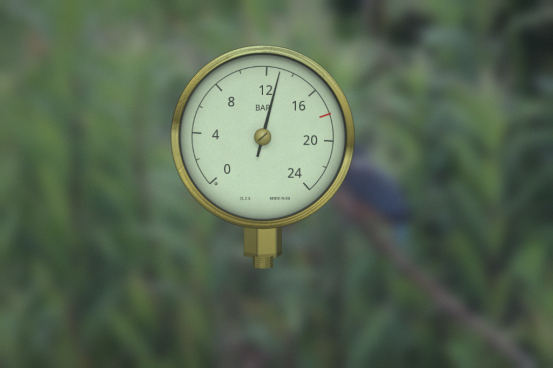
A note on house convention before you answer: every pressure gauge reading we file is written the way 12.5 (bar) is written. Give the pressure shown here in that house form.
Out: 13 (bar)
